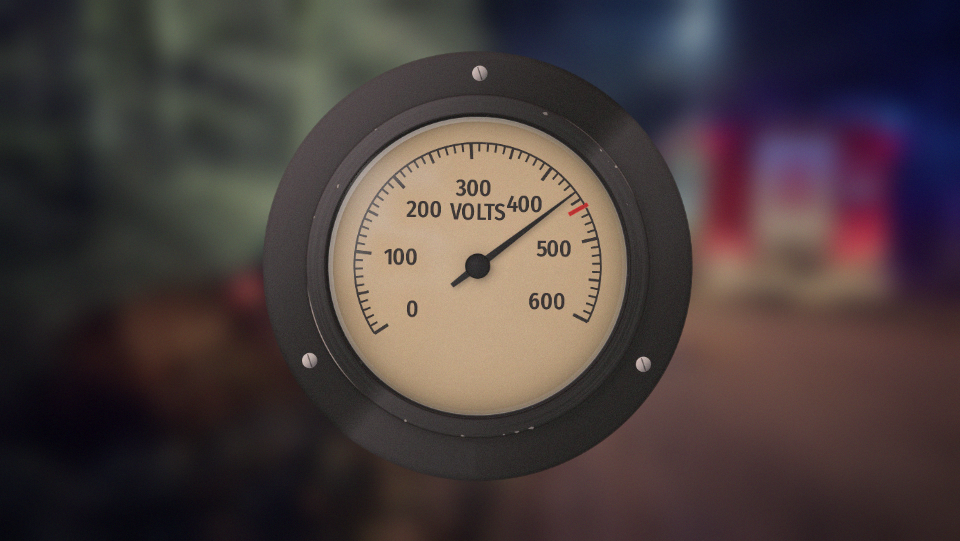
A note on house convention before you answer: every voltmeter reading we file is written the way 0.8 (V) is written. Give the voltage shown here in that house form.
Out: 440 (V)
